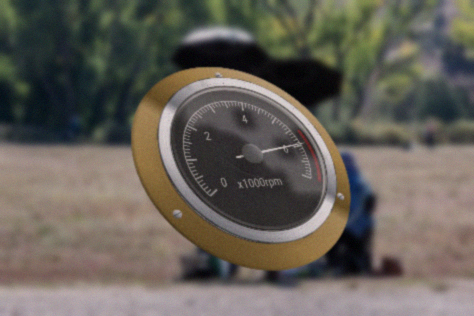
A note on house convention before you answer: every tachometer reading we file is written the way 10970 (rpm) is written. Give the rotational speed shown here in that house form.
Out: 6000 (rpm)
